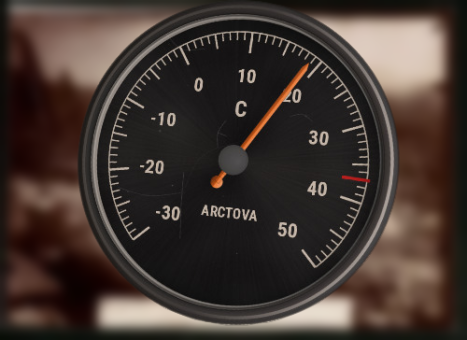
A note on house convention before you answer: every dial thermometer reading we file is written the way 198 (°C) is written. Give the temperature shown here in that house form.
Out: 19 (°C)
